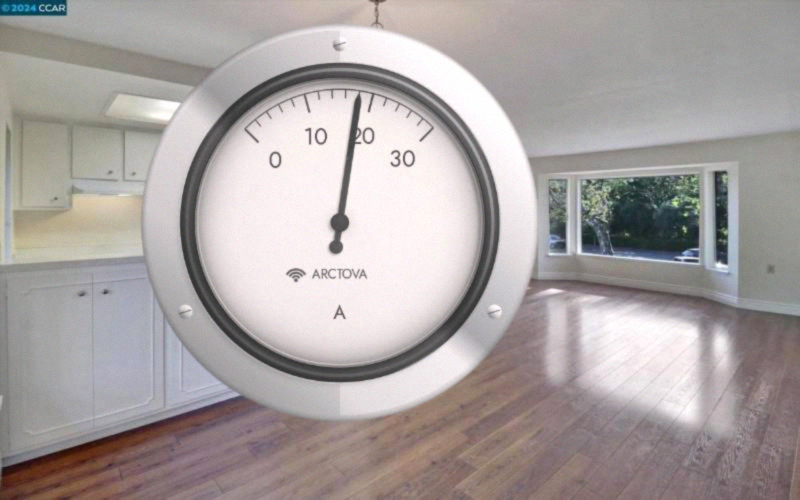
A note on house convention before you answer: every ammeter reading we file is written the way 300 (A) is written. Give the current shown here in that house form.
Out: 18 (A)
